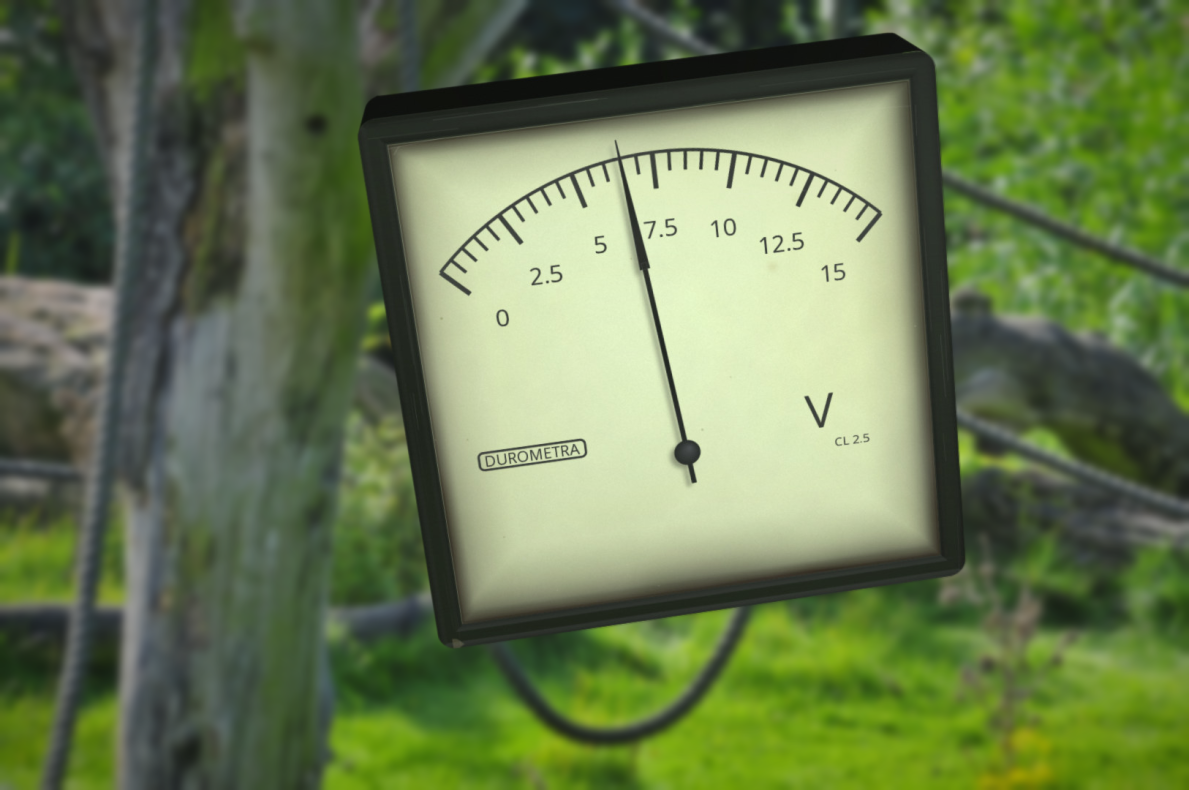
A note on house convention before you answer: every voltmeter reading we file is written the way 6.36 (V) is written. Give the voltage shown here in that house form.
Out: 6.5 (V)
